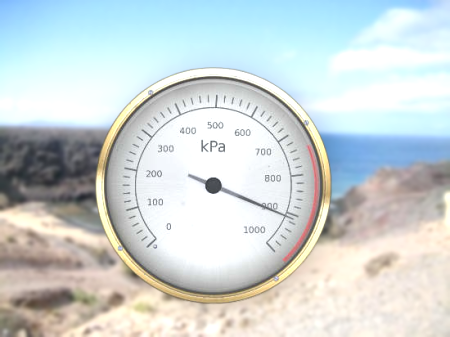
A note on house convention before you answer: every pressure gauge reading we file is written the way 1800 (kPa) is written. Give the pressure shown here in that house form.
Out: 910 (kPa)
